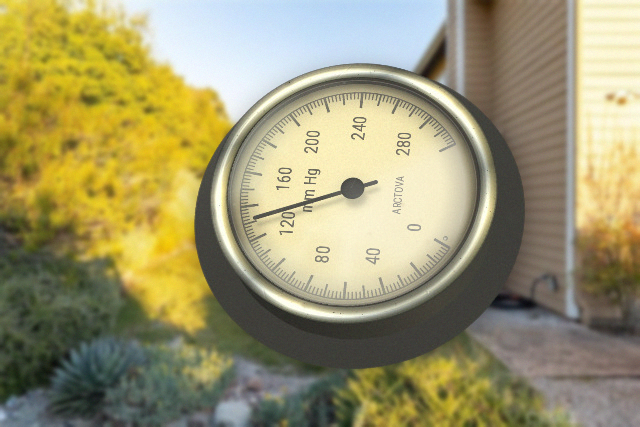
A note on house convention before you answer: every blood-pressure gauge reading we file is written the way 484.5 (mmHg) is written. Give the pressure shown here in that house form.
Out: 130 (mmHg)
